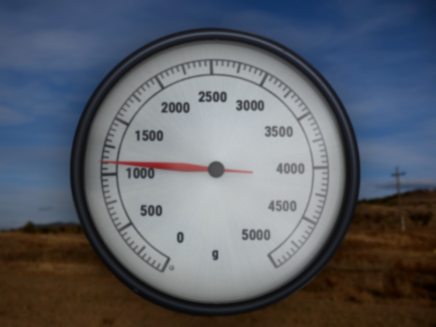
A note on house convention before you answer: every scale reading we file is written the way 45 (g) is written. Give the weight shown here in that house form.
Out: 1100 (g)
